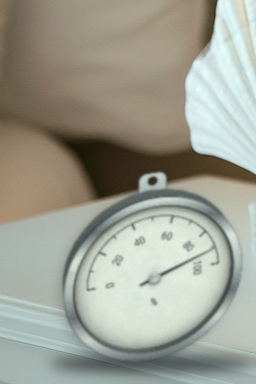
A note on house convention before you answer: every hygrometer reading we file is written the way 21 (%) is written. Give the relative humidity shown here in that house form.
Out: 90 (%)
